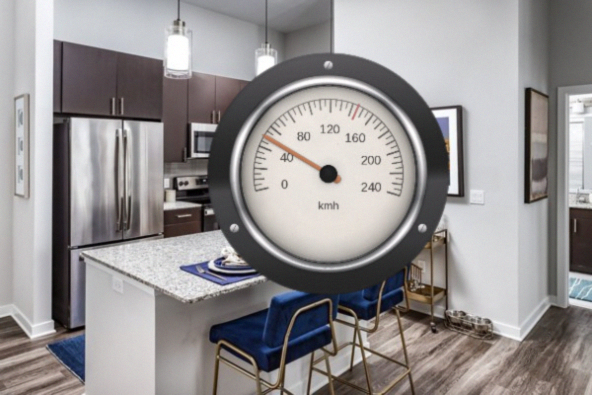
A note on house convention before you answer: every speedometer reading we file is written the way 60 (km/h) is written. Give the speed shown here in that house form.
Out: 50 (km/h)
